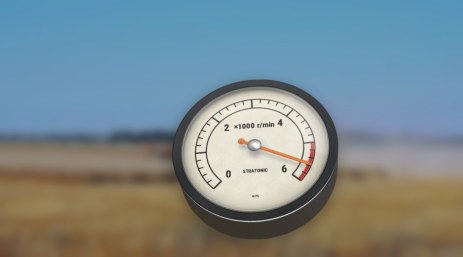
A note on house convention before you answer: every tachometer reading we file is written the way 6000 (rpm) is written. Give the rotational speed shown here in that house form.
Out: 5600 (rpm)
